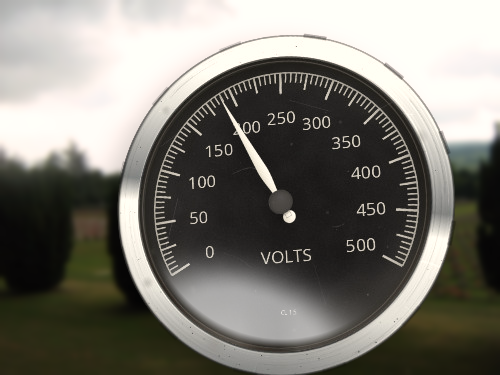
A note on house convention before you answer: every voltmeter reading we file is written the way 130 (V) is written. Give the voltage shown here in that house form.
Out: 190 (V)
